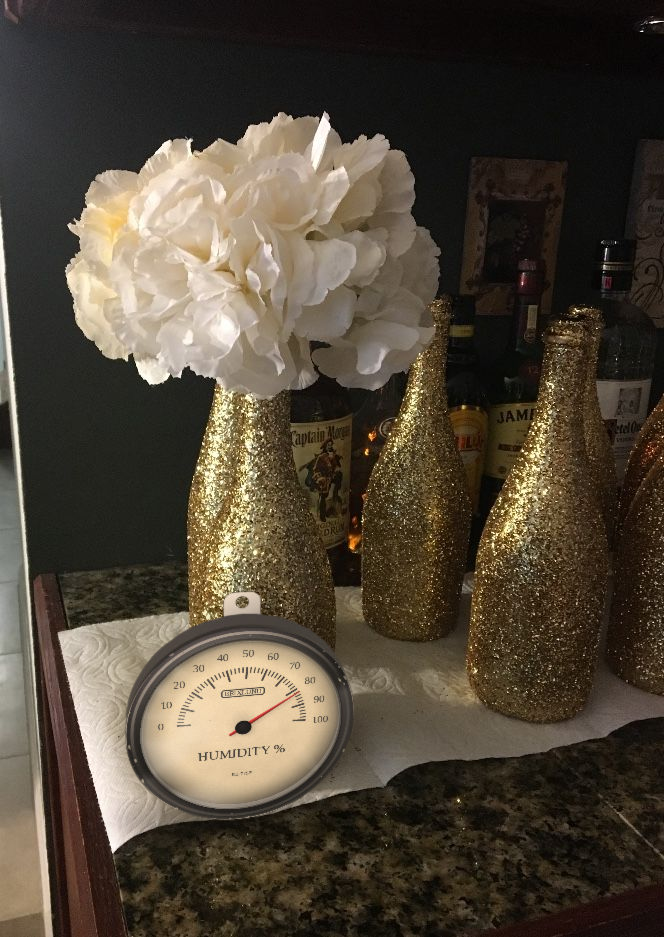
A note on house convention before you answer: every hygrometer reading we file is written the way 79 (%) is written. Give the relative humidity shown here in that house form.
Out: 80 (%)
